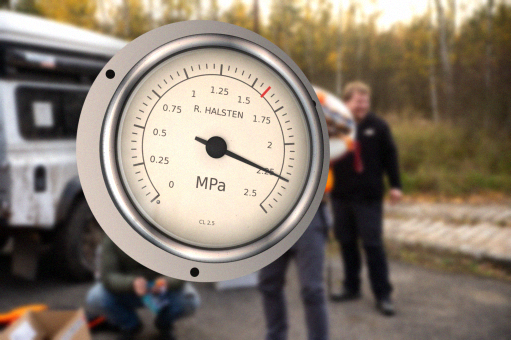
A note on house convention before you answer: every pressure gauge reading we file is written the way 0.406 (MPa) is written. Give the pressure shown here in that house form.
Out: 2.25 (MPa)
